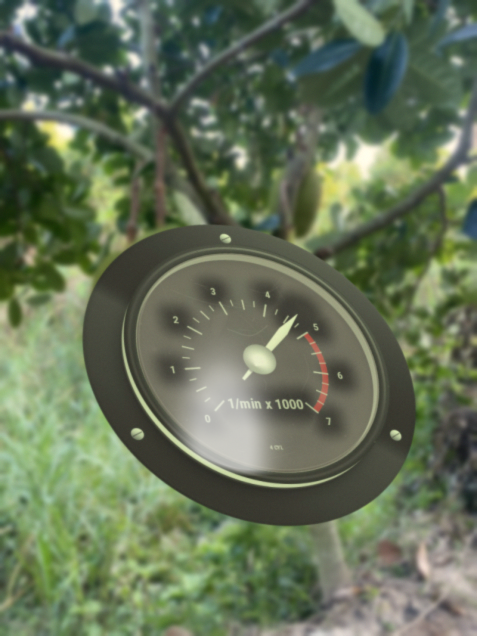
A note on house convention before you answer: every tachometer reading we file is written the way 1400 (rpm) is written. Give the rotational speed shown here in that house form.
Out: 4625 (rpm)
